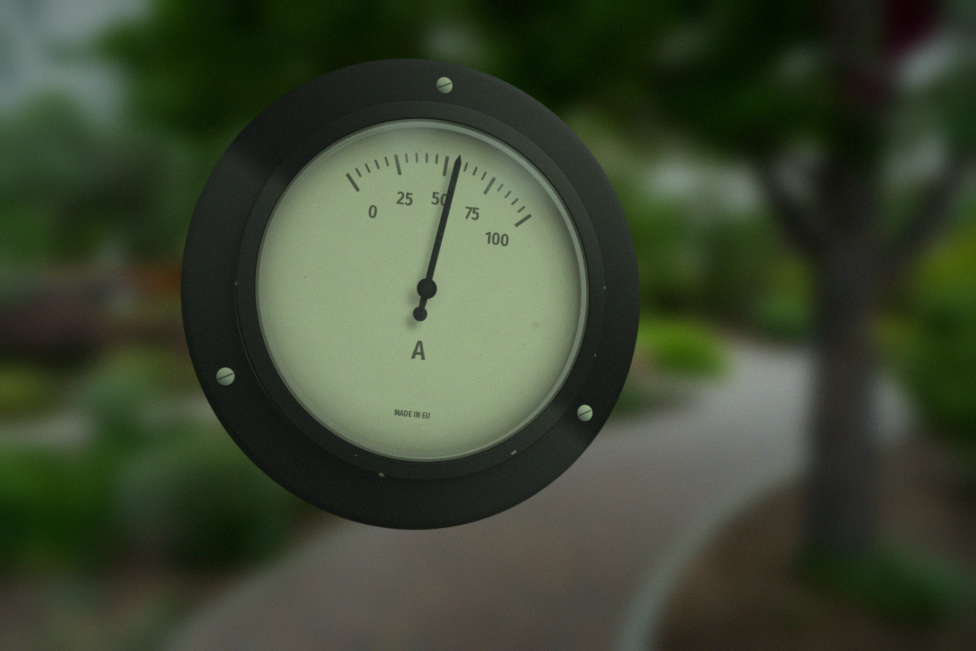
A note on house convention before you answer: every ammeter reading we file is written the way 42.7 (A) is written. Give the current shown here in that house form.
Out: 55 (A)
